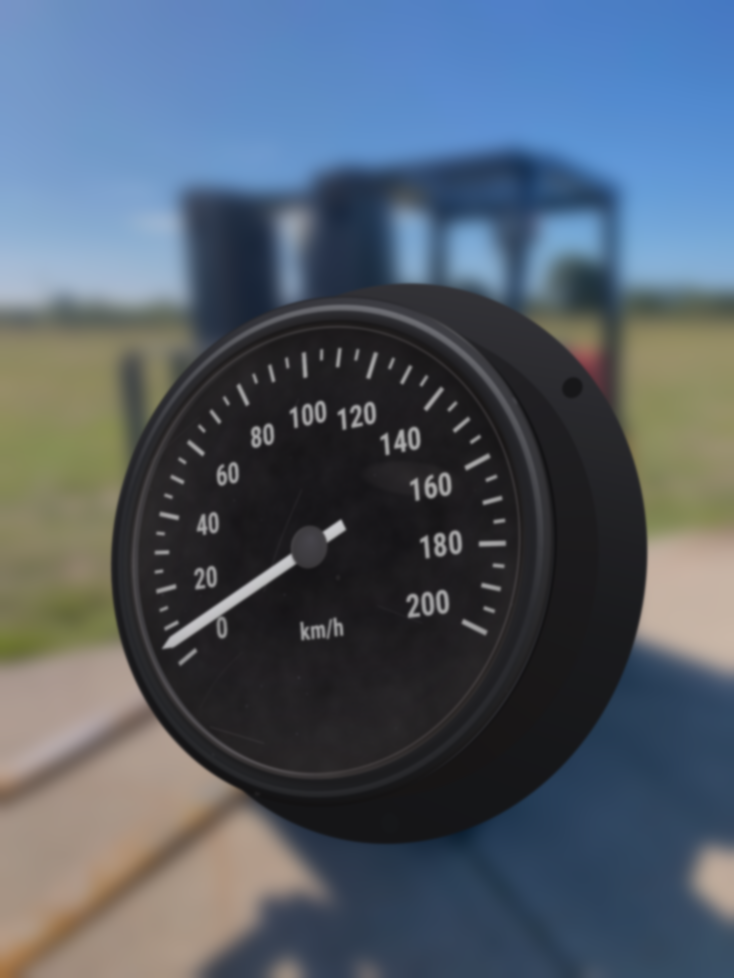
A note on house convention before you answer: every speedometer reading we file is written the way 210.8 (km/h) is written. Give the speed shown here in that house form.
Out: 5 (km/h)
